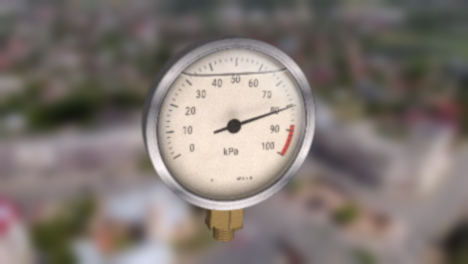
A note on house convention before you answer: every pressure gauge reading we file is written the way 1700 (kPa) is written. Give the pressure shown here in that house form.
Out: 80 (kPa)
